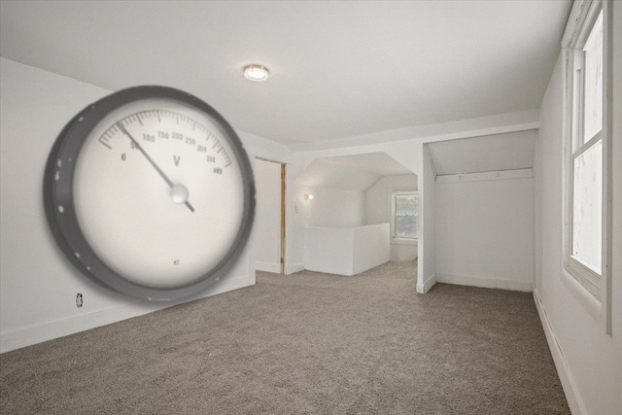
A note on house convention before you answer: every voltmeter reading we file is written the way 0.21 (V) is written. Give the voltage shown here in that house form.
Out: 50 (V)
